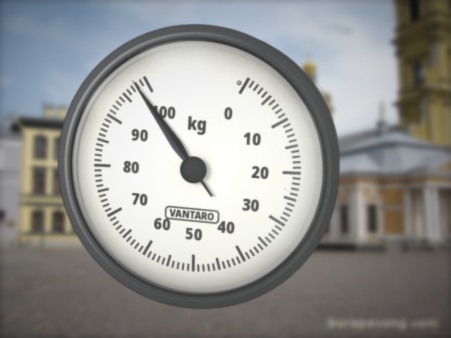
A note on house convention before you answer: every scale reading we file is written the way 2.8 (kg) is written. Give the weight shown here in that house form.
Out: 98 (kg)
